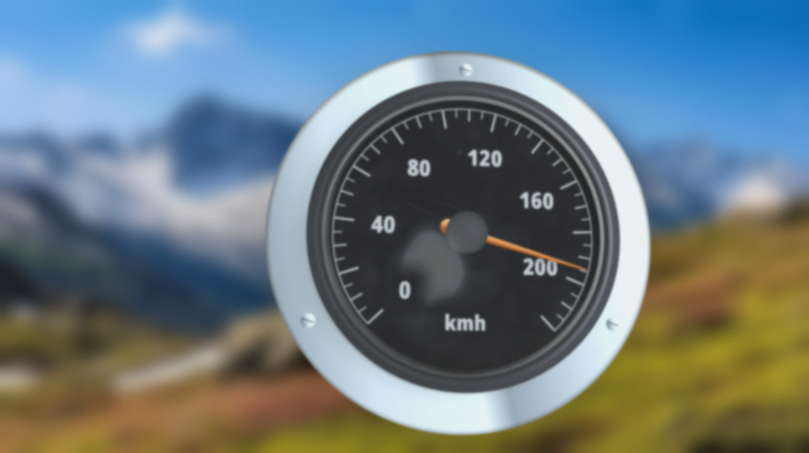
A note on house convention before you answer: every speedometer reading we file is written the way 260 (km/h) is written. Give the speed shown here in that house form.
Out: 195 (km/h)
